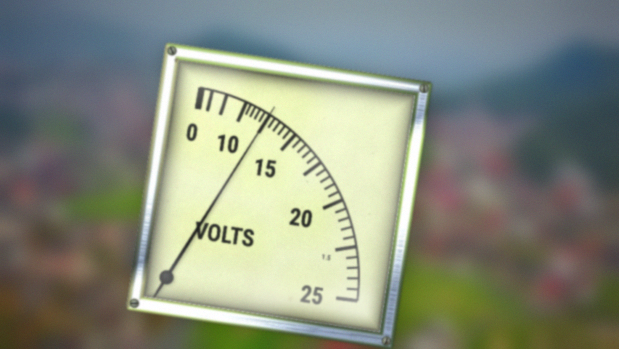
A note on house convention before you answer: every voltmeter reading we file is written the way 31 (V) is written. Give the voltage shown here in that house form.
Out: 12.5 (V)
